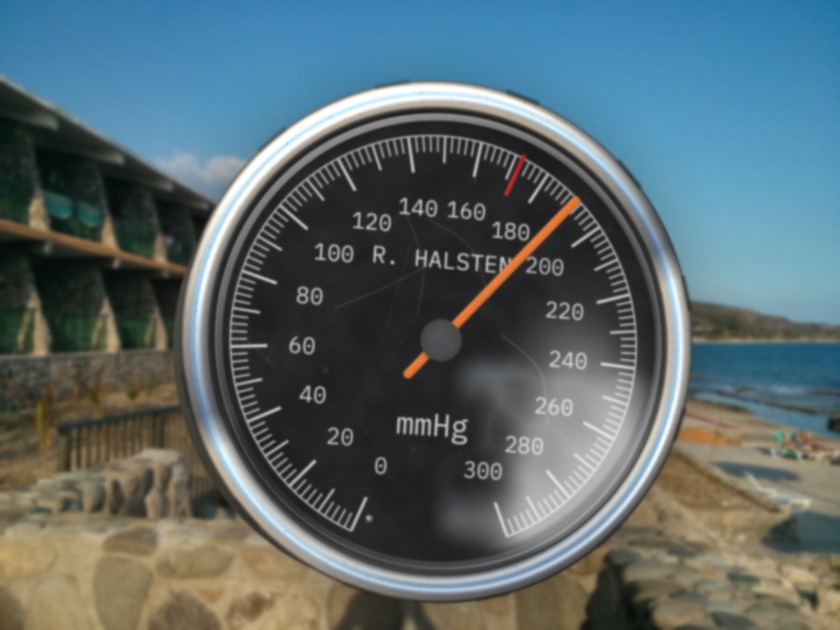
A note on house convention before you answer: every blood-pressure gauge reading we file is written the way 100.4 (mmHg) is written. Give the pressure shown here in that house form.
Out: 190 (mmHg)
